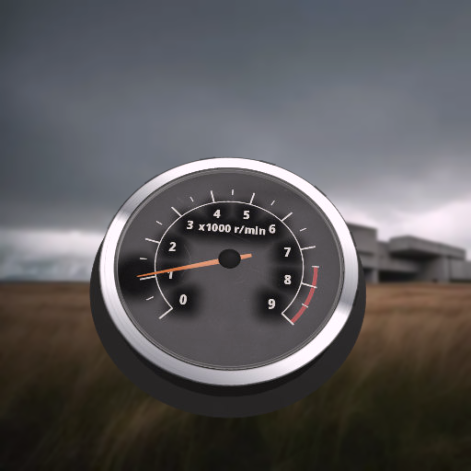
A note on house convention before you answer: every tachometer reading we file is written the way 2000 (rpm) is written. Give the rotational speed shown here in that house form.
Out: 1000 (rpm)
